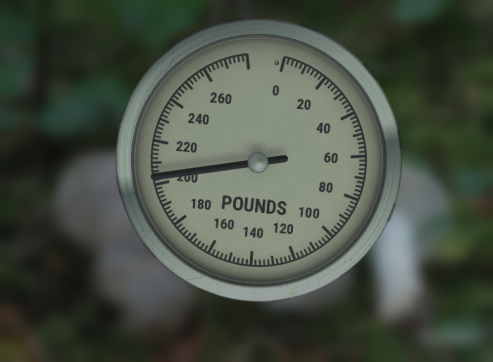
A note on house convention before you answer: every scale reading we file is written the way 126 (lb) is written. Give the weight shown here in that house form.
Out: 204 (lb)
